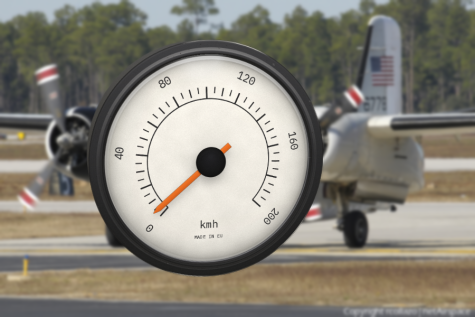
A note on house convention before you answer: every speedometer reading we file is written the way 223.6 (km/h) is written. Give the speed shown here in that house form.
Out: 5 (km/h)
